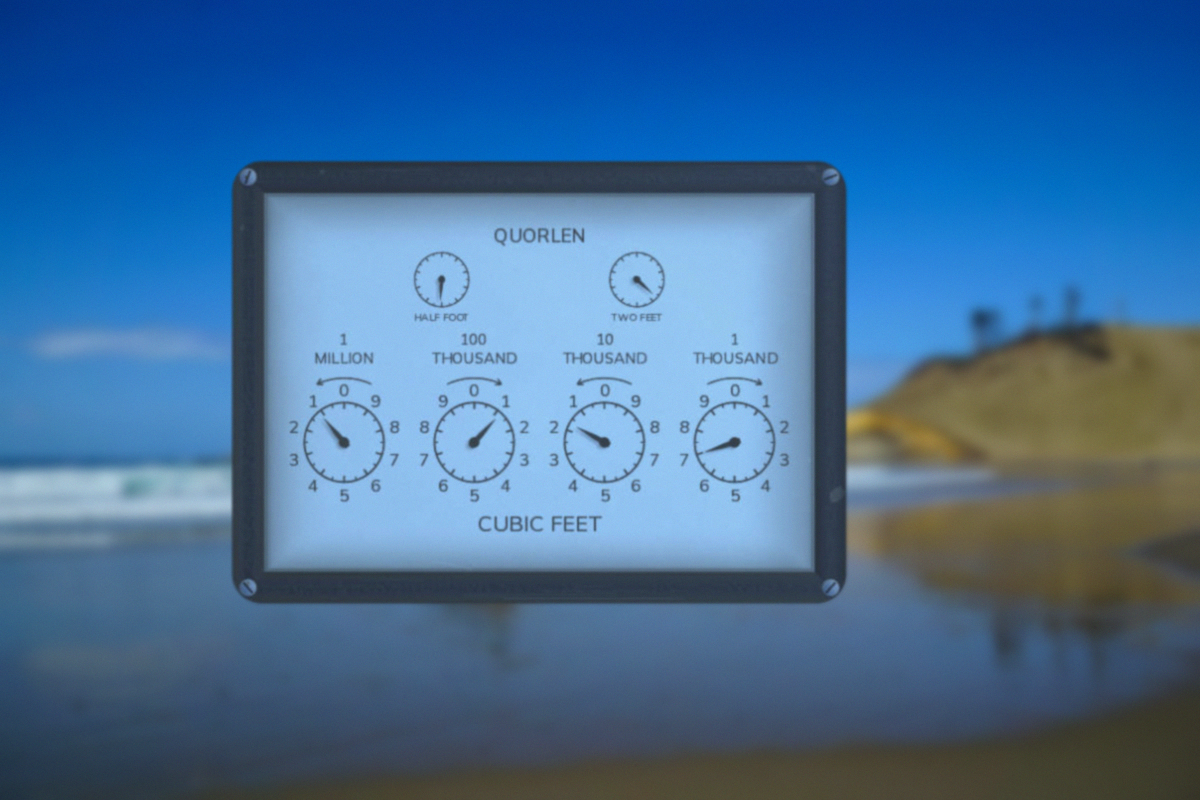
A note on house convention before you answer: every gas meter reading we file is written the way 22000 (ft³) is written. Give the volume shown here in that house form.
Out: 111700 (ft³)
